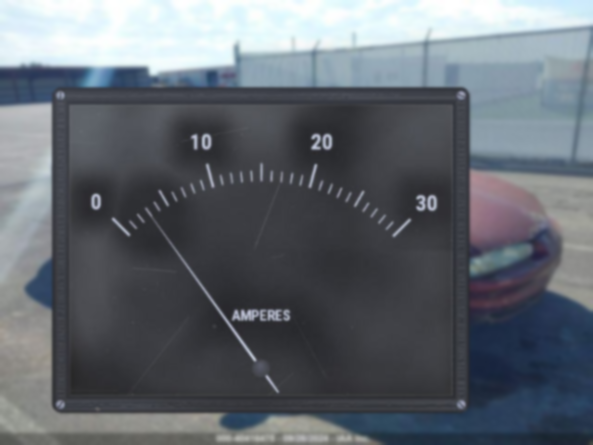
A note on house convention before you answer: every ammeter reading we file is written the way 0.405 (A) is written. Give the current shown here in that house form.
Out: 3 (A)
